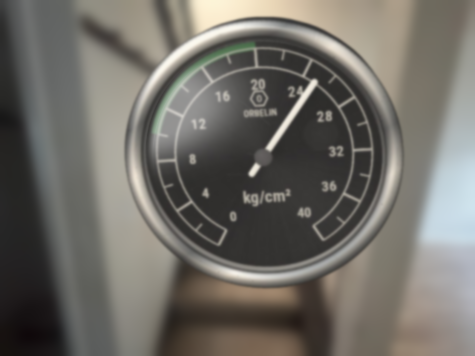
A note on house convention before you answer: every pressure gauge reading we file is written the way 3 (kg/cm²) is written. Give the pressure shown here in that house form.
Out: 25 (kg/cm²)
